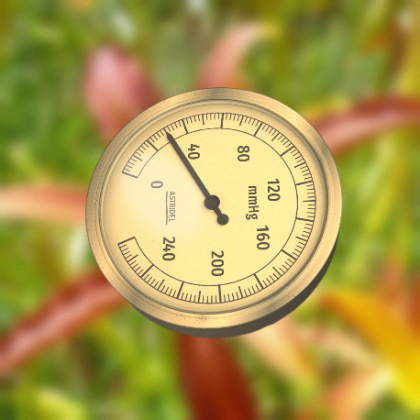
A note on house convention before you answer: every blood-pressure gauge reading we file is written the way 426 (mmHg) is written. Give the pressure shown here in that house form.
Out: 30 (mmHg)
